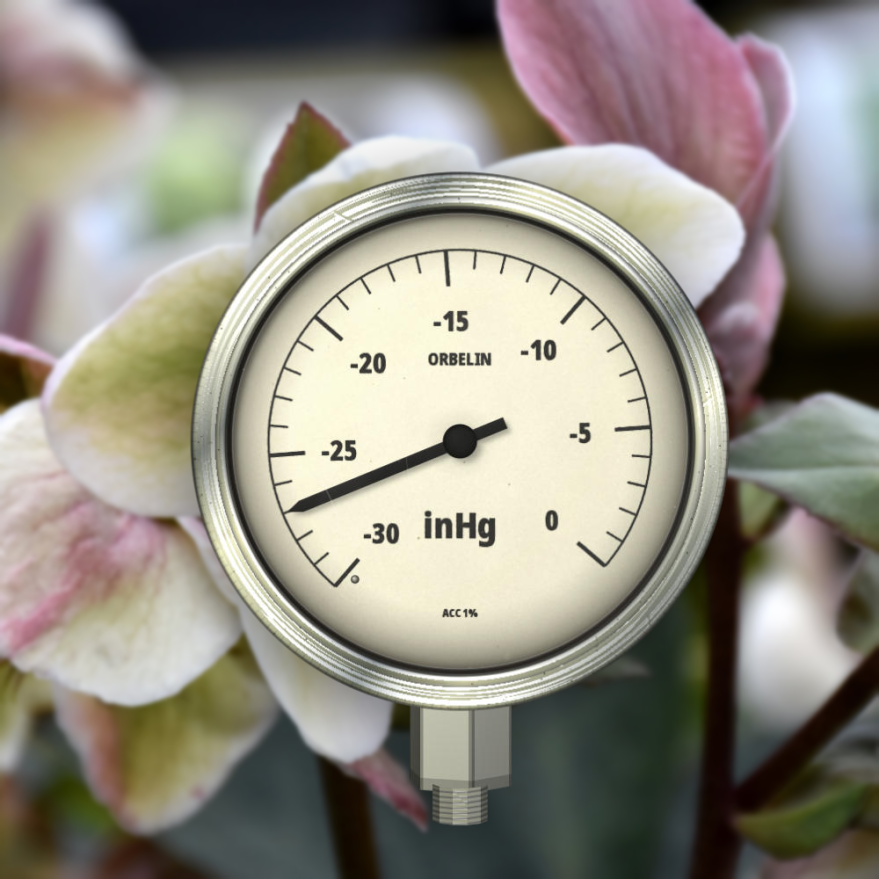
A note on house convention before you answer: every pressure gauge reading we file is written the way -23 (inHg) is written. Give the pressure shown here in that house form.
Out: -27 (inHg)
